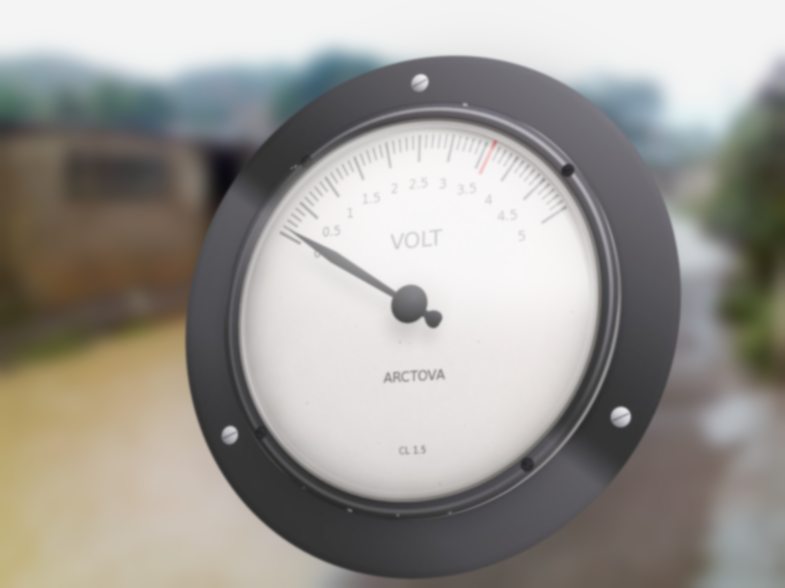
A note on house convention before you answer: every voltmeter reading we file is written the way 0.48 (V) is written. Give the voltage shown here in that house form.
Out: 0.1 (V)
